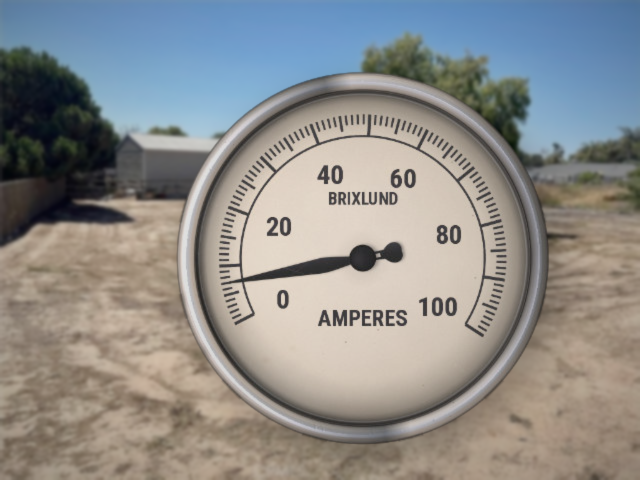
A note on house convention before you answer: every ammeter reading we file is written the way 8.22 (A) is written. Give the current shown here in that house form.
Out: 7 (A)
